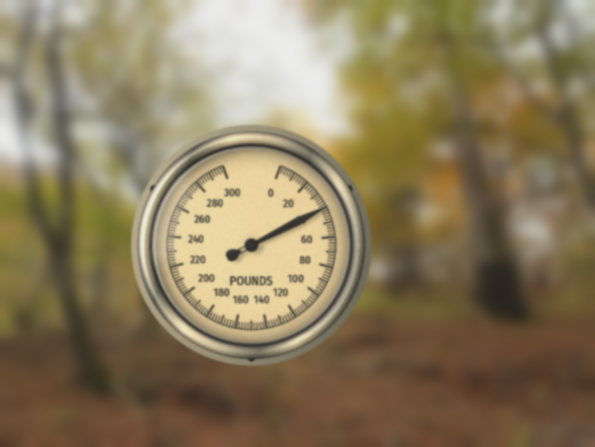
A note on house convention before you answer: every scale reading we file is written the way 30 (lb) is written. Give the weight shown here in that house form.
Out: 40 (lb)
